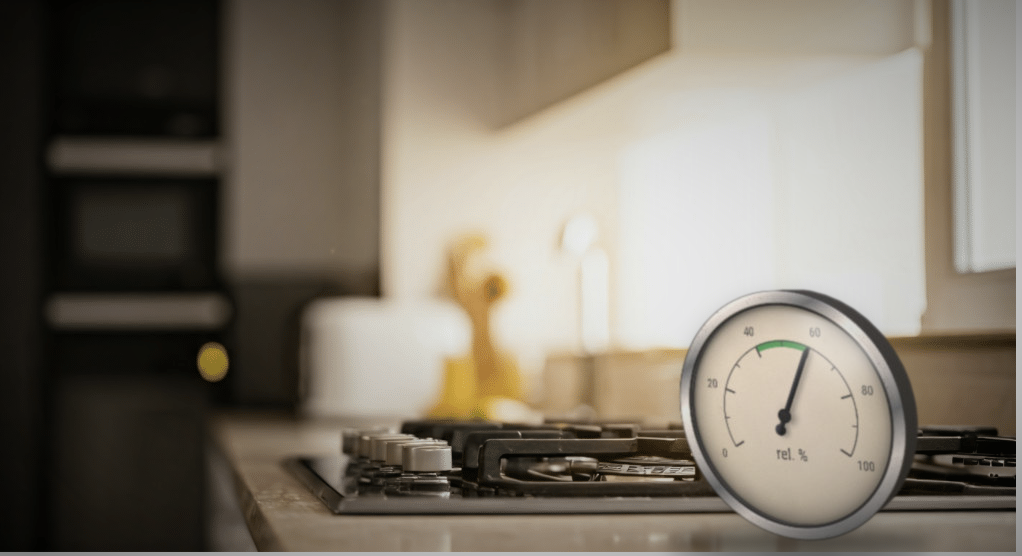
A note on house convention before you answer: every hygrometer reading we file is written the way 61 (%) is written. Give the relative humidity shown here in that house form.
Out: 60 (%)
